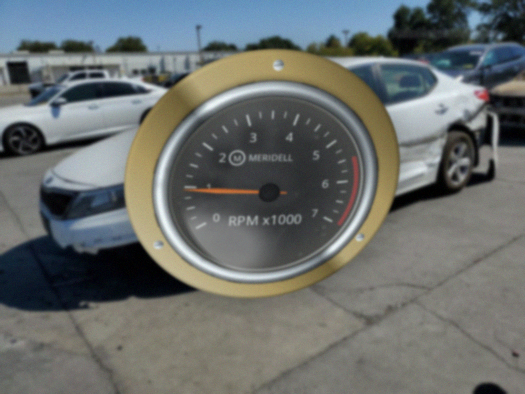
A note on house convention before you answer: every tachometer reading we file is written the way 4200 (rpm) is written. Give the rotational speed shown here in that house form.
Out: 1000 (rpm)
